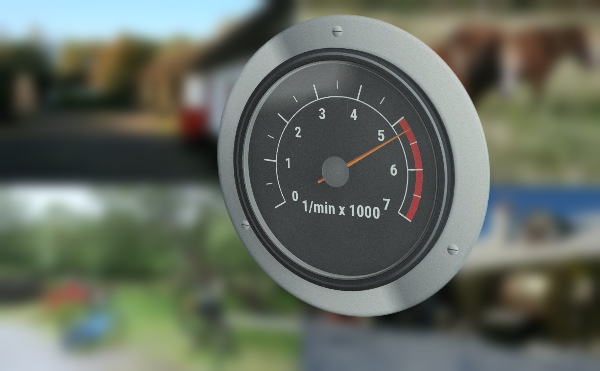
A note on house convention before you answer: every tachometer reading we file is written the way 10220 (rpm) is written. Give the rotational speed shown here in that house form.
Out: 5250 (rpm)
